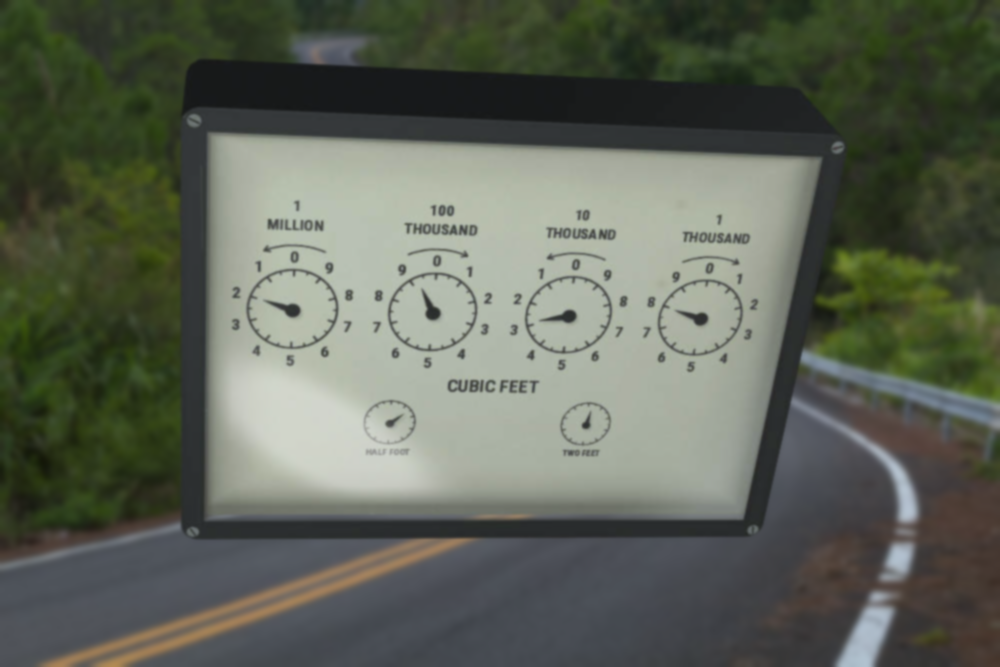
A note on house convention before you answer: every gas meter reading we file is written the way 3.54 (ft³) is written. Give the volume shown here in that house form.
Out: 192800 (ft³)
